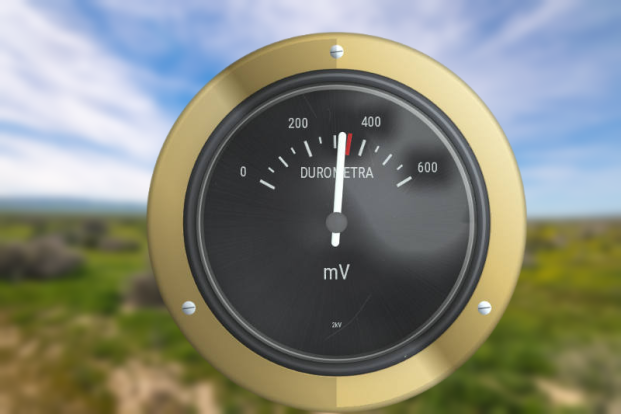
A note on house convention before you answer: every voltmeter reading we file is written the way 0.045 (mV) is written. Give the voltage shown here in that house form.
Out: 325 (mV)
